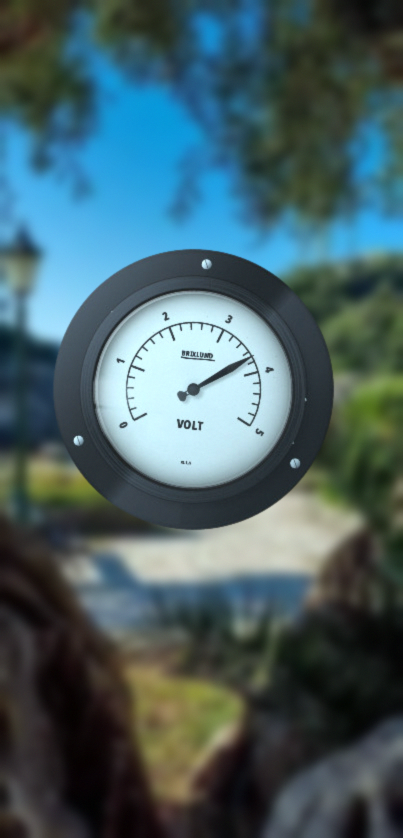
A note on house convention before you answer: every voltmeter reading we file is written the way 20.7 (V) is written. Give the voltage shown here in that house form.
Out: 3.7 (V)
